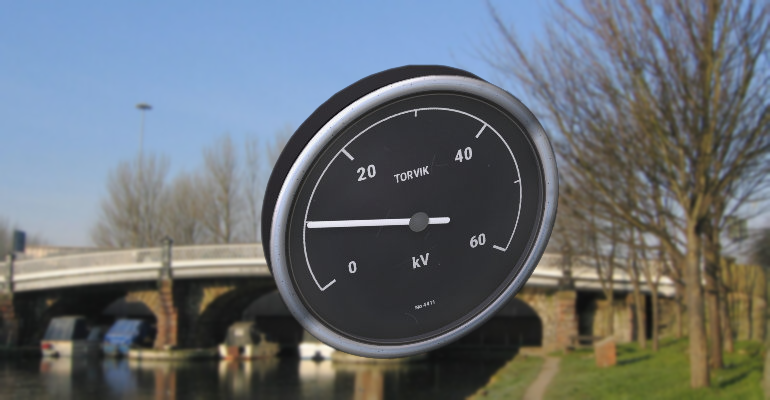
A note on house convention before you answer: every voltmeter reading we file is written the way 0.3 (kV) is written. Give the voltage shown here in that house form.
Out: 10 (kV)
